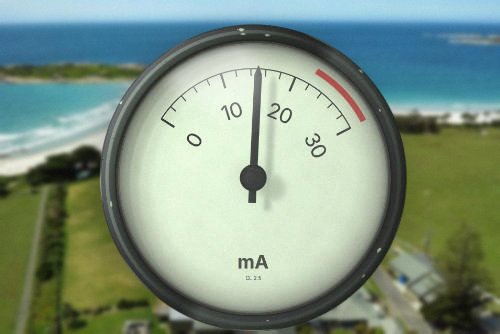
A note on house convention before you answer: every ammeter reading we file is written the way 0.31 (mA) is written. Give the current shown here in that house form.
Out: 15 (mA)
